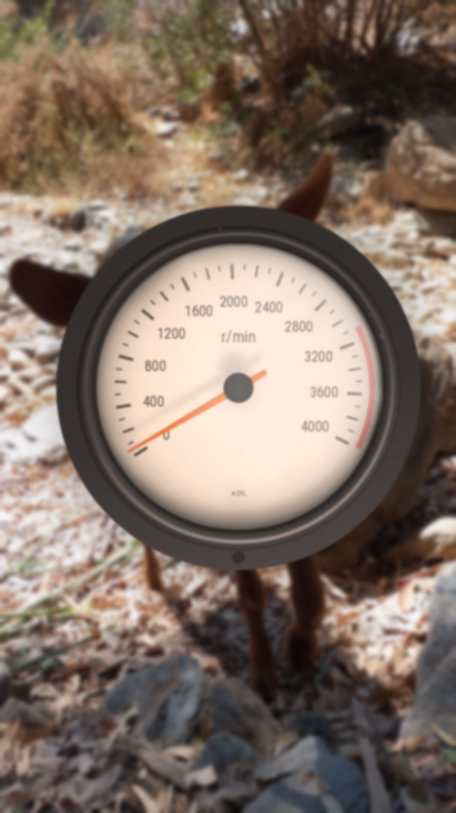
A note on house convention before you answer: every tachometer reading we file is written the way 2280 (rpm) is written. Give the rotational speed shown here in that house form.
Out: 50 (rpm)
